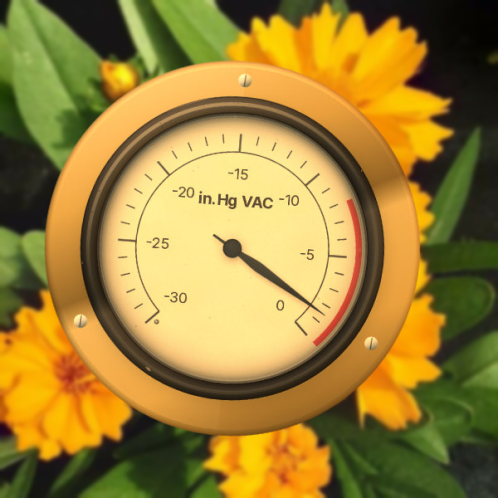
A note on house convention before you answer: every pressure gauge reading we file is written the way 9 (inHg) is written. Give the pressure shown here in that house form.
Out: -1.5 (inHg)
